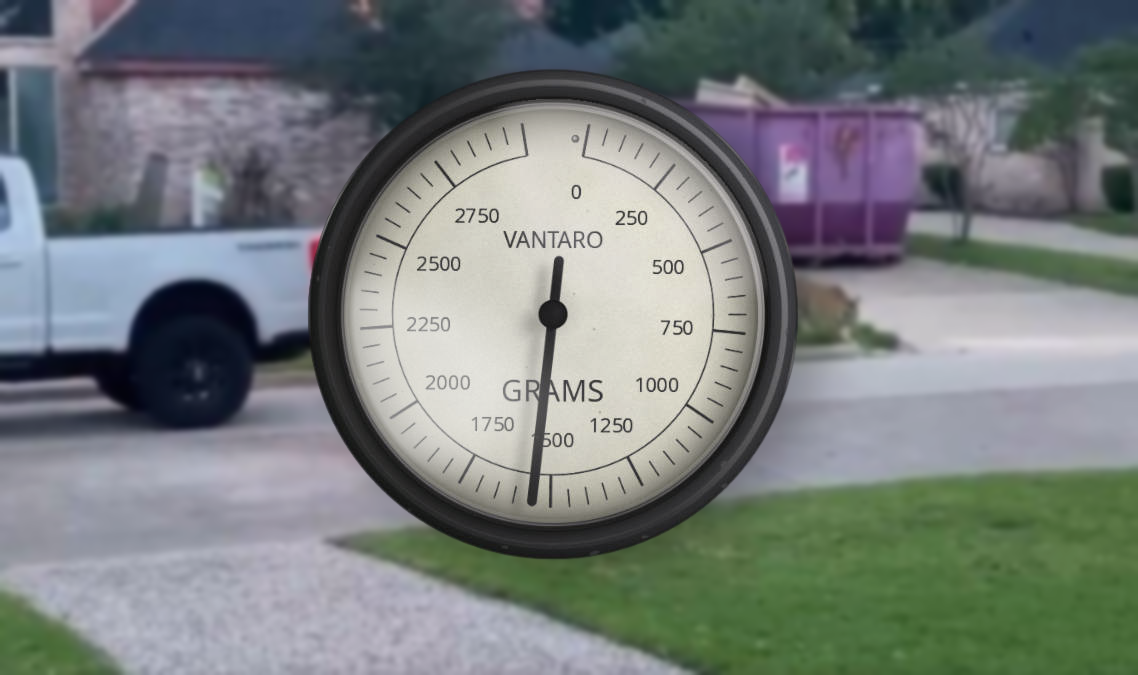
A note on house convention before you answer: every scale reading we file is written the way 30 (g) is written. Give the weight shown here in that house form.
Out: 1550 (g)
